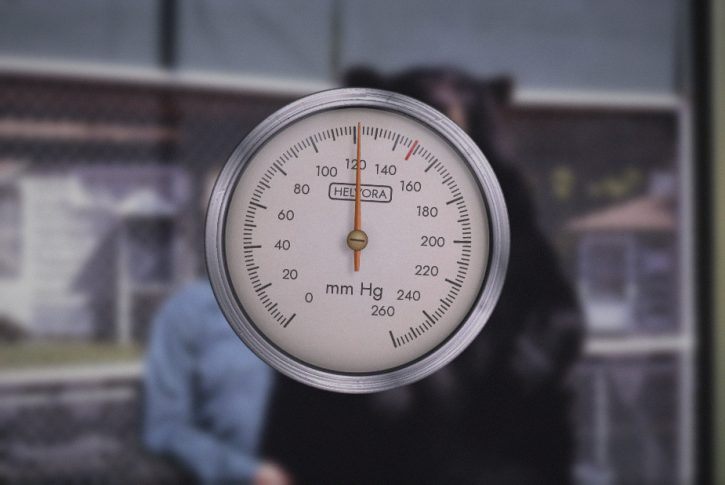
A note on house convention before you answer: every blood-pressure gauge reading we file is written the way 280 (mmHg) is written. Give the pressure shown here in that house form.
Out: 122 (mmHg)
